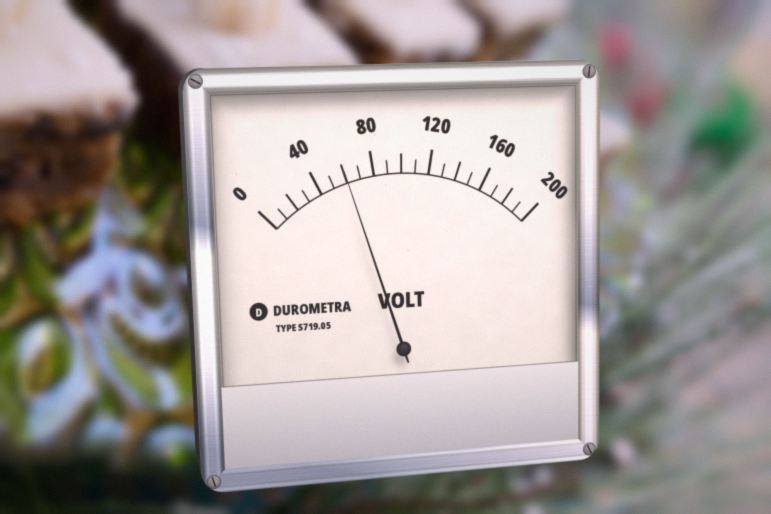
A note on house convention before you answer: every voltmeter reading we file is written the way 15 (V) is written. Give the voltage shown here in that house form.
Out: 60 (V)
